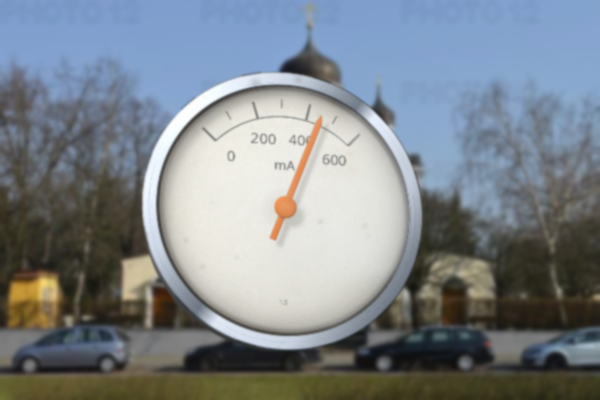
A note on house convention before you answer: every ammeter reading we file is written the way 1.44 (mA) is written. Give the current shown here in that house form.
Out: 450 (mA)
